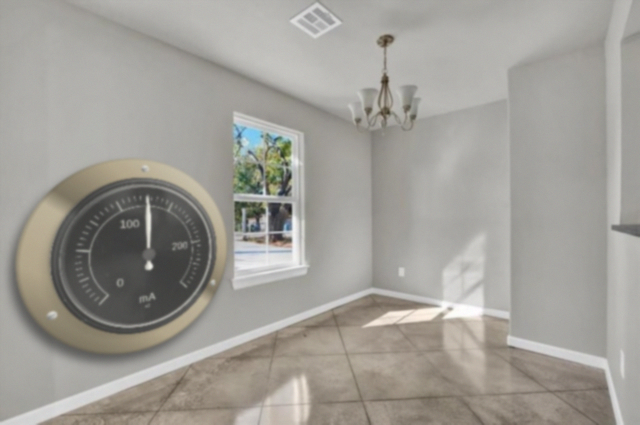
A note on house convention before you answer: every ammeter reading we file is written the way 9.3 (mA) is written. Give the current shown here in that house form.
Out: 125 (mA)
